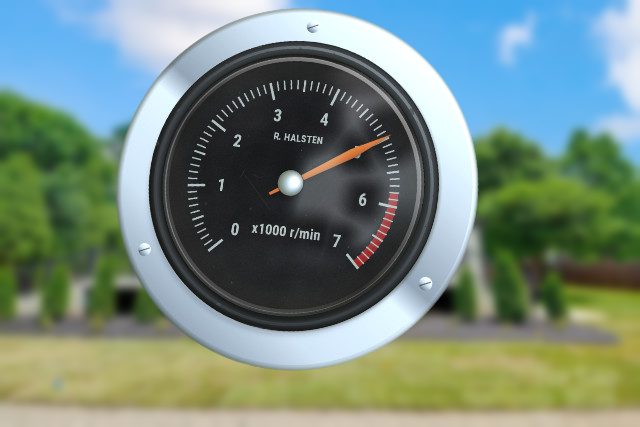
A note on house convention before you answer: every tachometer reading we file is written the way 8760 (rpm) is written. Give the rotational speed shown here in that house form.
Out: 5000 (rpm)
